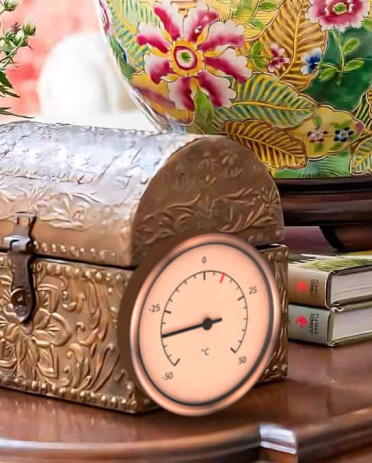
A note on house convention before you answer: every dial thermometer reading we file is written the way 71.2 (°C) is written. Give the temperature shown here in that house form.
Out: -35 (°C)
